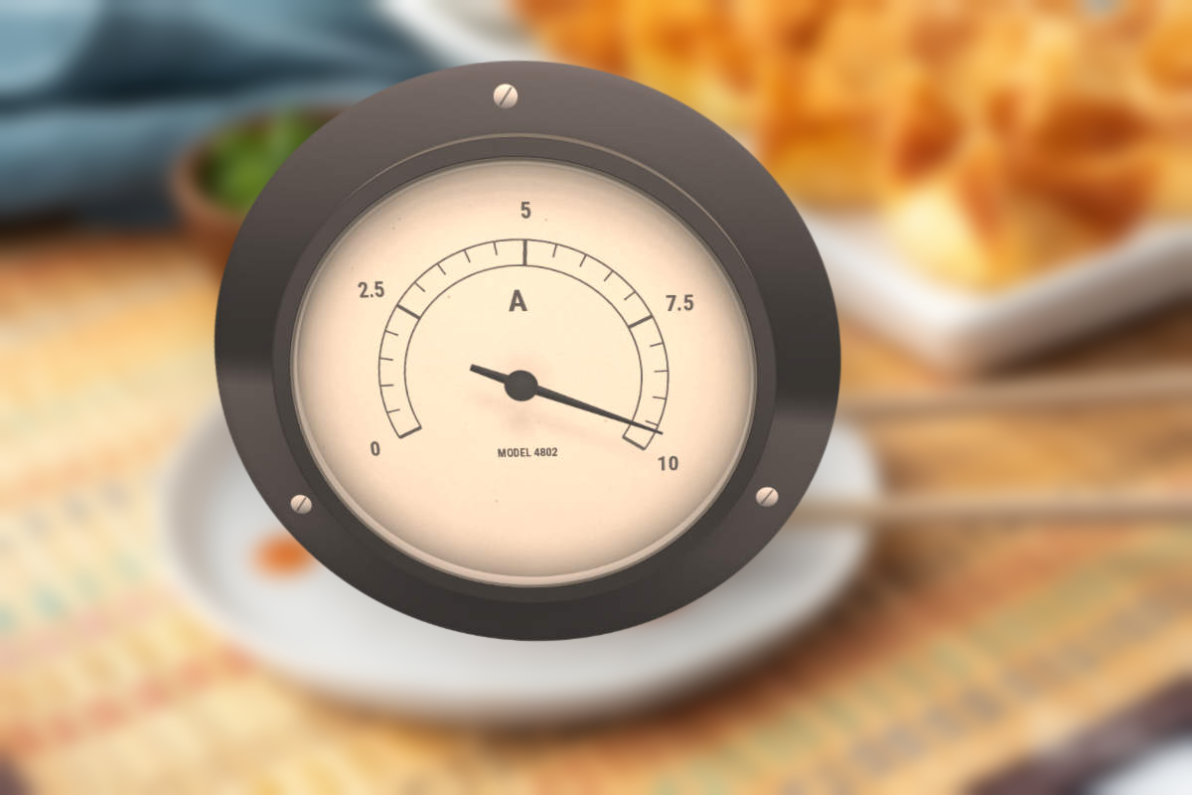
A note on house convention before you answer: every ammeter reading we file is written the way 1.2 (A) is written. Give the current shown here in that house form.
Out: 9.5 (A)
